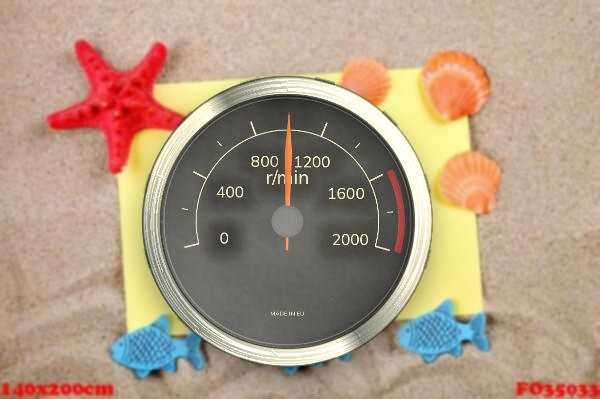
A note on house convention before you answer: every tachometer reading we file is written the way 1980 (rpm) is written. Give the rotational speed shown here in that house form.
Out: 1000 (rpm)
